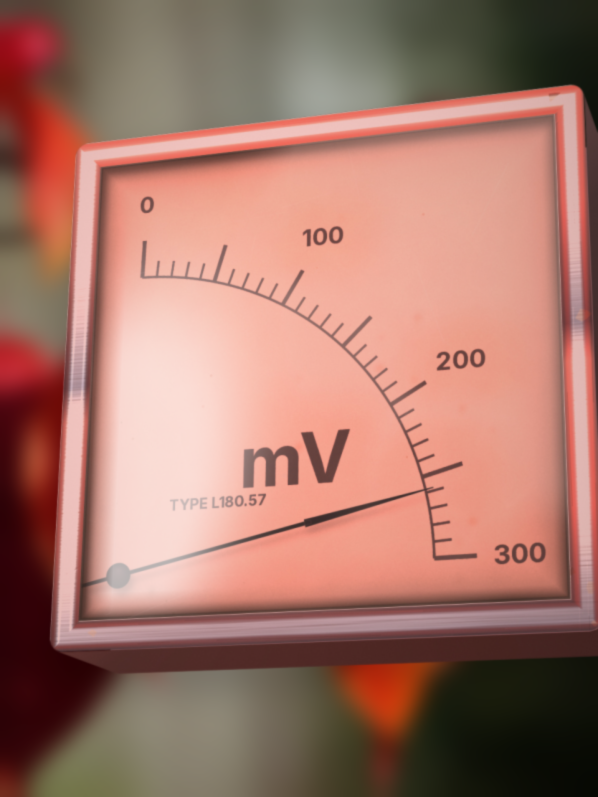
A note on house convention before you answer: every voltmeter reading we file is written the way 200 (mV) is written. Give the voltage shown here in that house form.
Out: 260 (mV)
